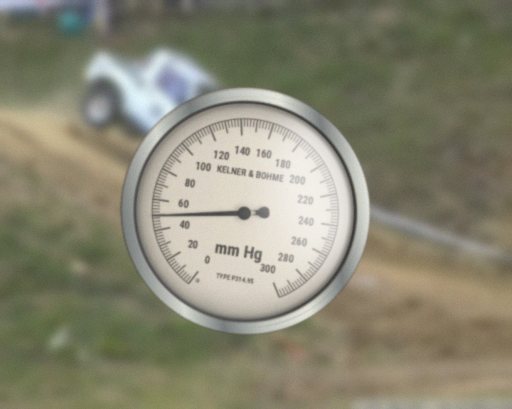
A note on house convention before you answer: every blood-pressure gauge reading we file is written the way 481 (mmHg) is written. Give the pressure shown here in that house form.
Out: 50 (mmHg)
